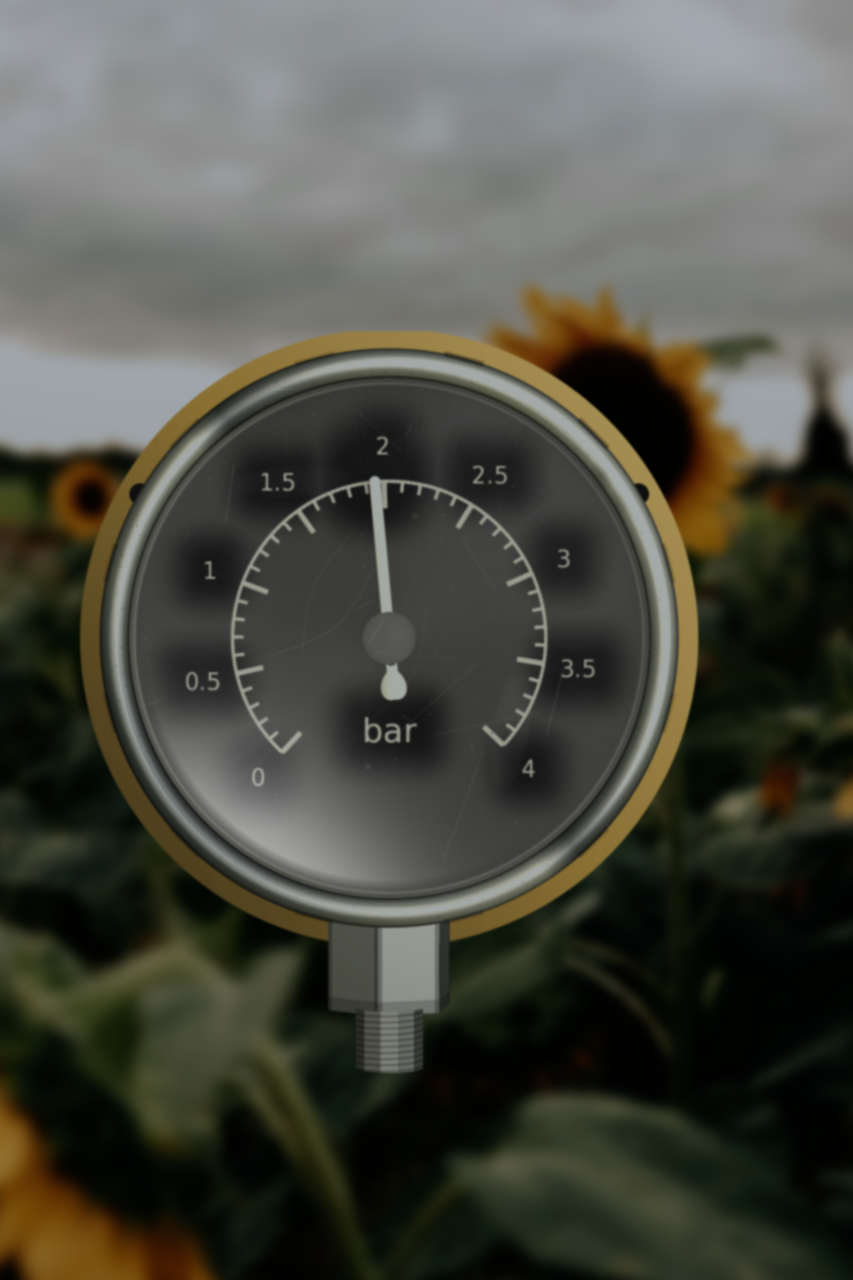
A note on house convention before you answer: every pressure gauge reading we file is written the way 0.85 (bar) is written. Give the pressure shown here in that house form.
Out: 1.95 (bar)
